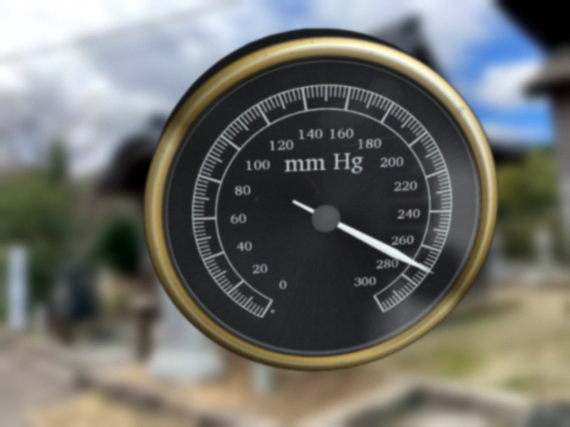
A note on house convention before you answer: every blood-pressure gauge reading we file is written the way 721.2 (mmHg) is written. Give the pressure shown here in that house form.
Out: 270 (mmHg)
